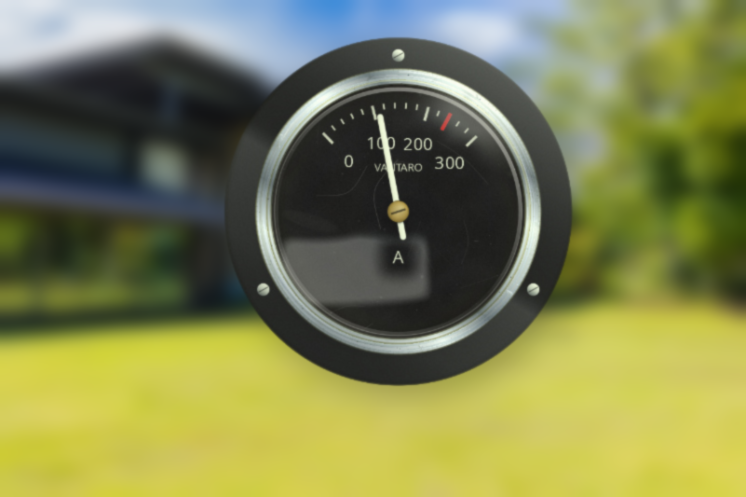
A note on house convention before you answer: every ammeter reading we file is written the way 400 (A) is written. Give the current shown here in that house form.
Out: 110 (A)
